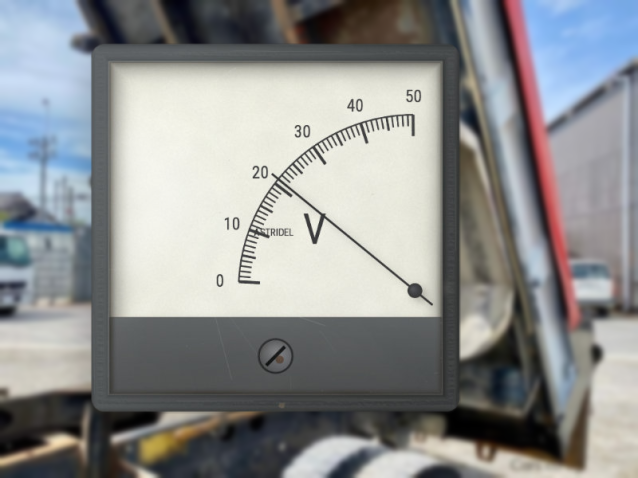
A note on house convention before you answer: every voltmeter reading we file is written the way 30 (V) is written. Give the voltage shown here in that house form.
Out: 21 (V)
